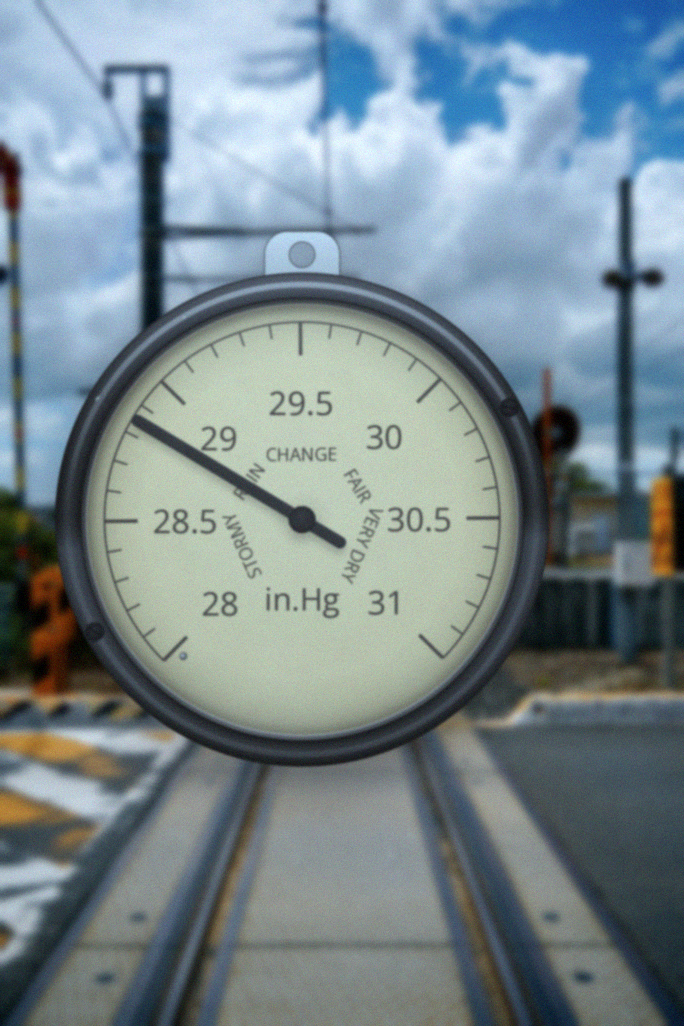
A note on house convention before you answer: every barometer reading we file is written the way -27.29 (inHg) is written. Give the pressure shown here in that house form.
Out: 28.85 (inHg)
